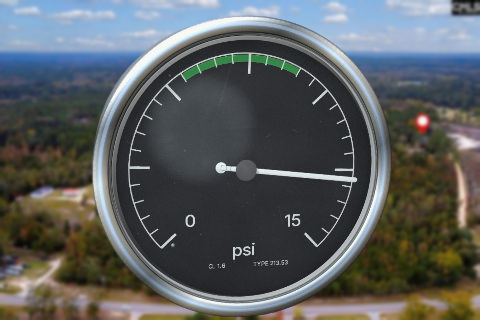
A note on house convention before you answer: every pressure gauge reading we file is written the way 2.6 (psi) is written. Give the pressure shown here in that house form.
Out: 12.75 (psi)
